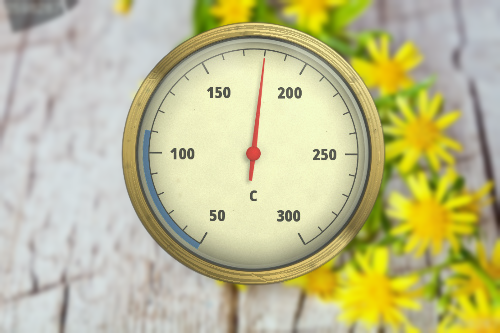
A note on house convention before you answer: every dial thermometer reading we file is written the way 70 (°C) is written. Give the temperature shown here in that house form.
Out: 180 (°C)
